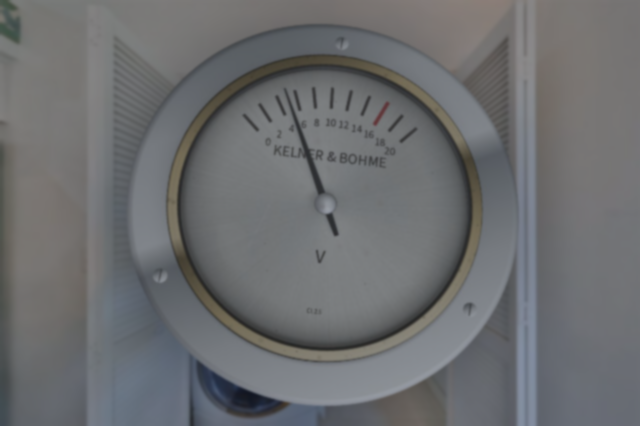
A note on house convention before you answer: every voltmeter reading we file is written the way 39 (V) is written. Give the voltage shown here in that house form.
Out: 5 (V)
